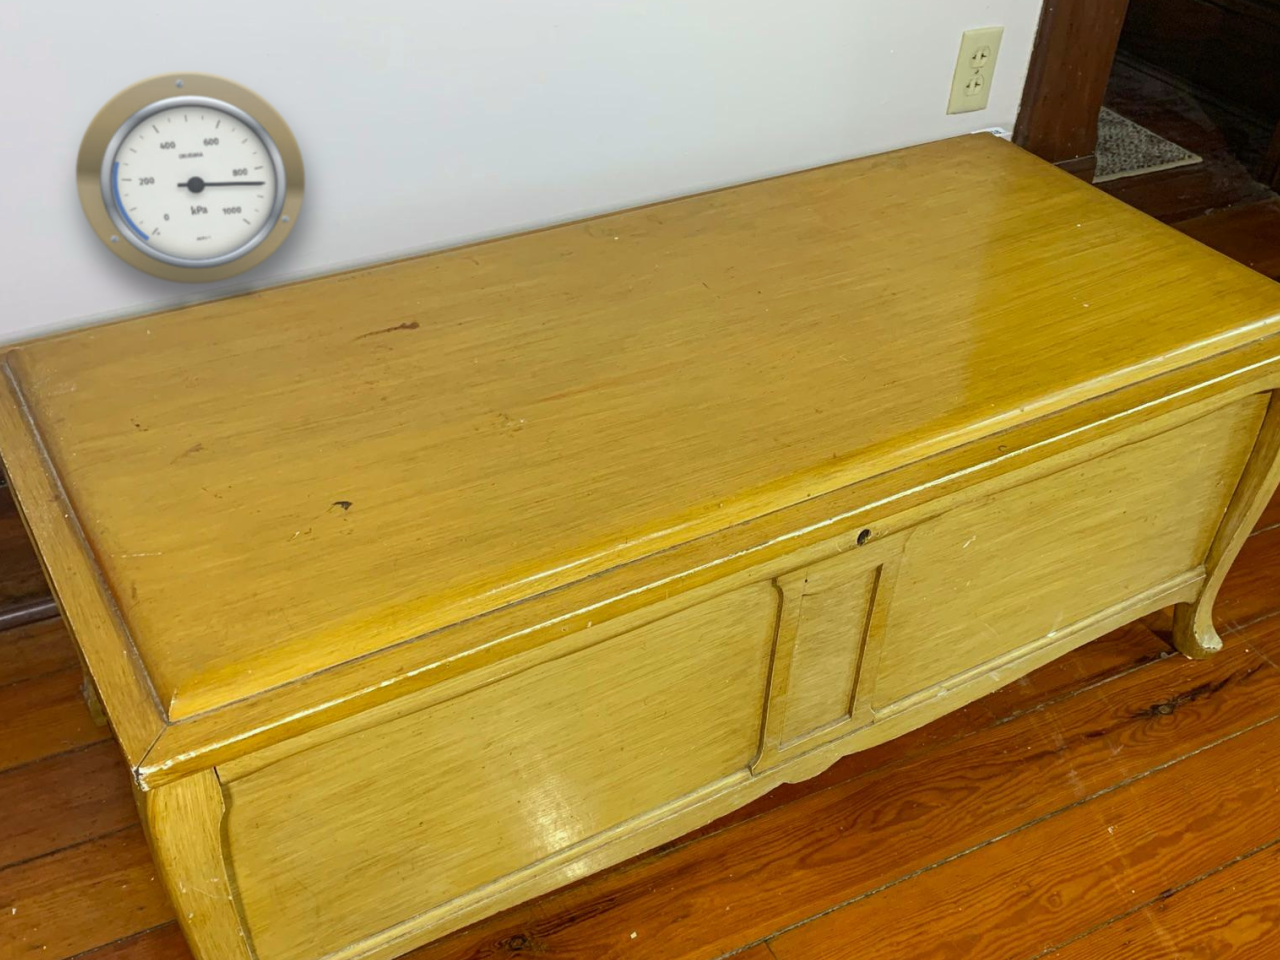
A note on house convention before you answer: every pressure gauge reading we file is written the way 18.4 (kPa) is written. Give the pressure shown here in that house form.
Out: 850 (kPa)
